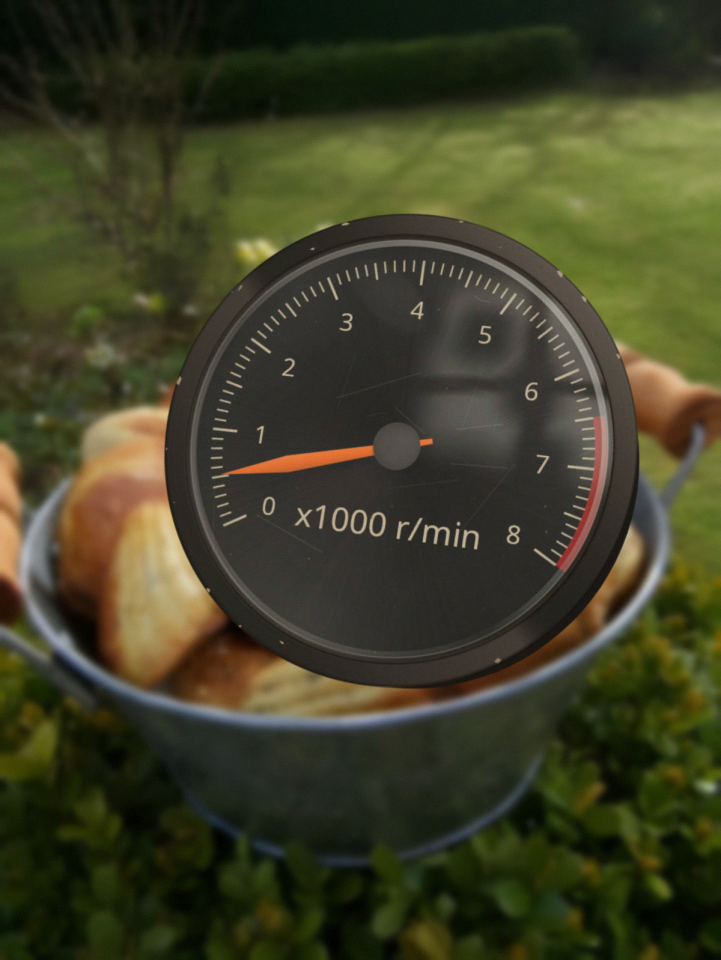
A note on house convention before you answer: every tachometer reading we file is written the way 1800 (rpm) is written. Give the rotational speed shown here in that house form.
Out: 500 (rpm)
